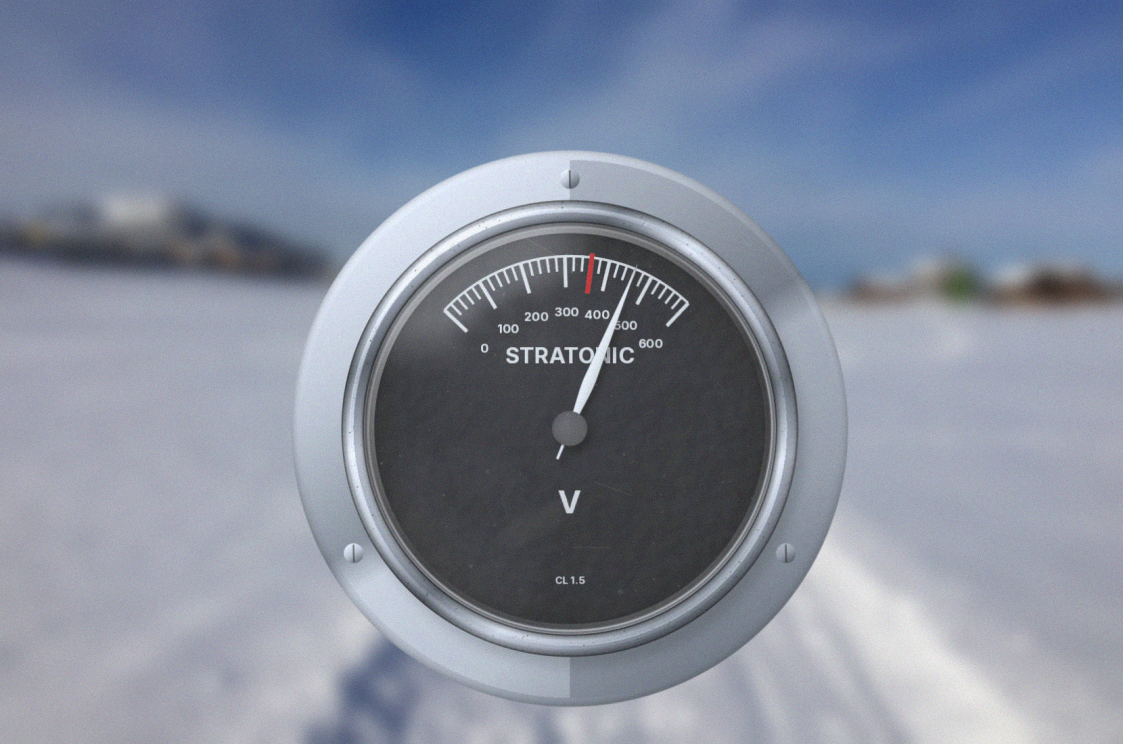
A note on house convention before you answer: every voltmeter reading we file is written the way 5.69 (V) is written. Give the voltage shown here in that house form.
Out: 460 (V)
